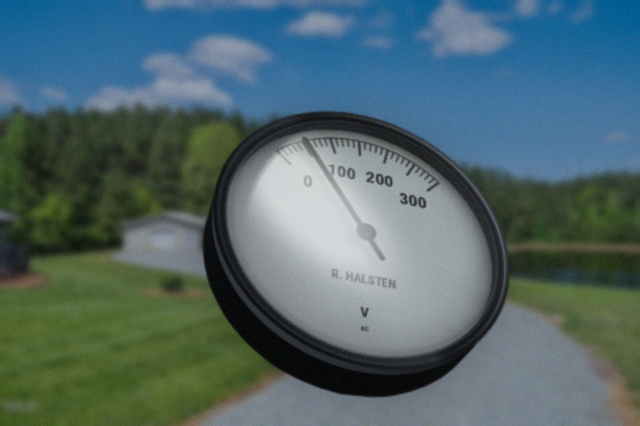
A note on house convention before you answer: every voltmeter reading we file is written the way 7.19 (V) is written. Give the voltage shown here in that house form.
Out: 50 (V)
